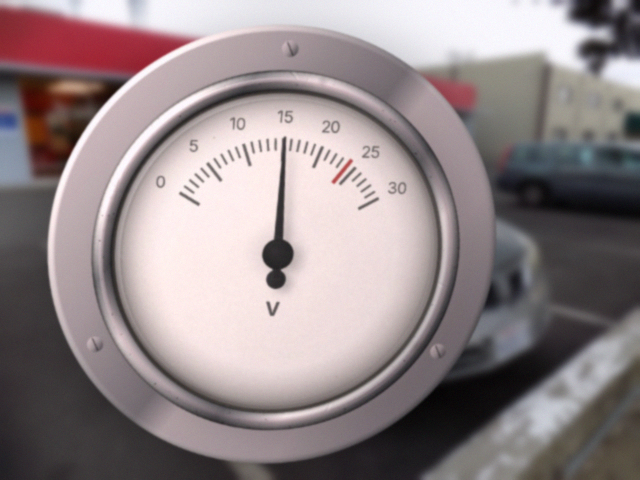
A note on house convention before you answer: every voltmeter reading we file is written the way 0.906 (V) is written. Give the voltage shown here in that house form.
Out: 15 (V)
